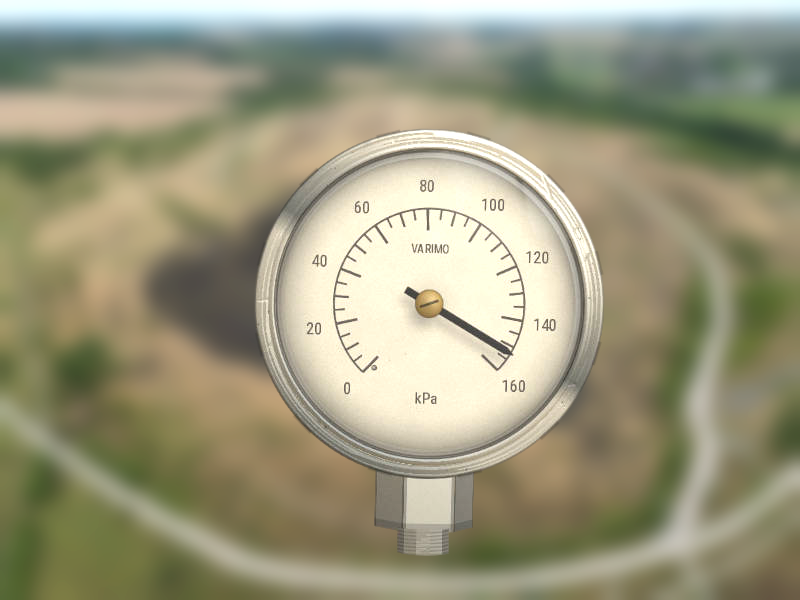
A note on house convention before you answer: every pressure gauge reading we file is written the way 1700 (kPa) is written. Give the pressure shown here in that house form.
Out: 152.5 (kPa)
